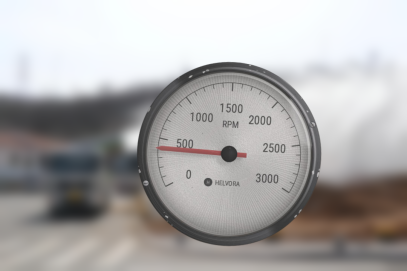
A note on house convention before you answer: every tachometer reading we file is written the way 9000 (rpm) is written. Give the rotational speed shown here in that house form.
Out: 400 (rpm)
